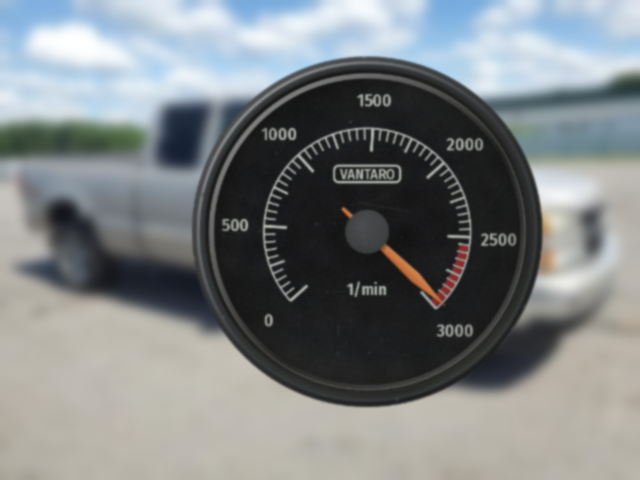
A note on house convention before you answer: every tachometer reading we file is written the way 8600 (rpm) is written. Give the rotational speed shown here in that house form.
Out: 2950 (rpm)
